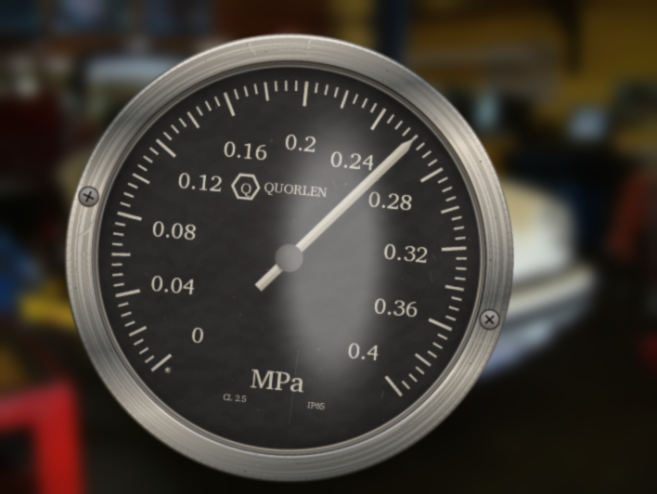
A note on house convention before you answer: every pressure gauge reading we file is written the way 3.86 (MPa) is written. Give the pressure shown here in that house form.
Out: 0.26 (MPa)
